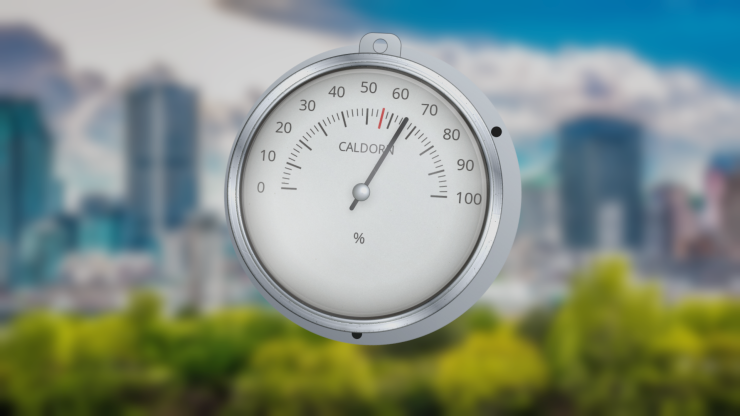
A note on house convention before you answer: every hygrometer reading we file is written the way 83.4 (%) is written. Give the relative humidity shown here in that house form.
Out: 66 (%)
